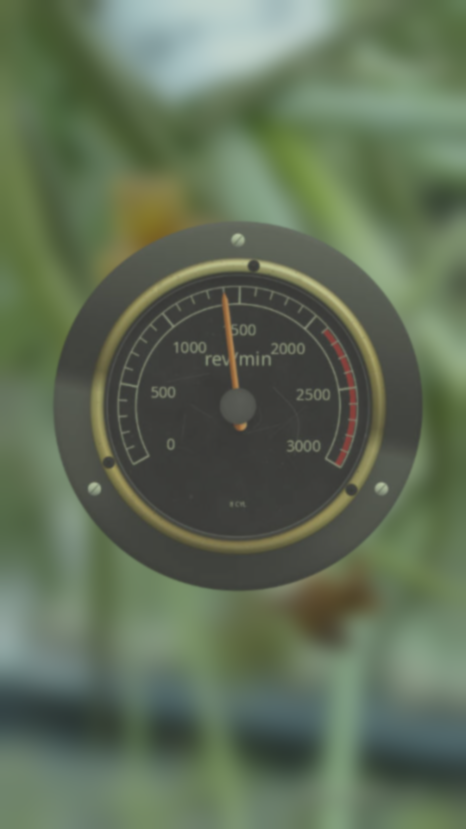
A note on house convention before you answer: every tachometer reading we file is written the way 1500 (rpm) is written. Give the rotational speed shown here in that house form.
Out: 1400 (rpm)
